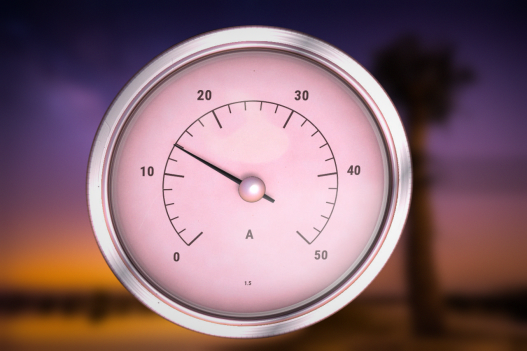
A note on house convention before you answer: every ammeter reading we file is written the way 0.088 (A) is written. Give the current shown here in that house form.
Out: 14 (A)
